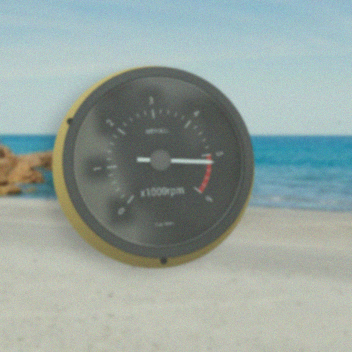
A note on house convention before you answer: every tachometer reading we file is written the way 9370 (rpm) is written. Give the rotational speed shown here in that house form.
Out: 5200 (rpm)
